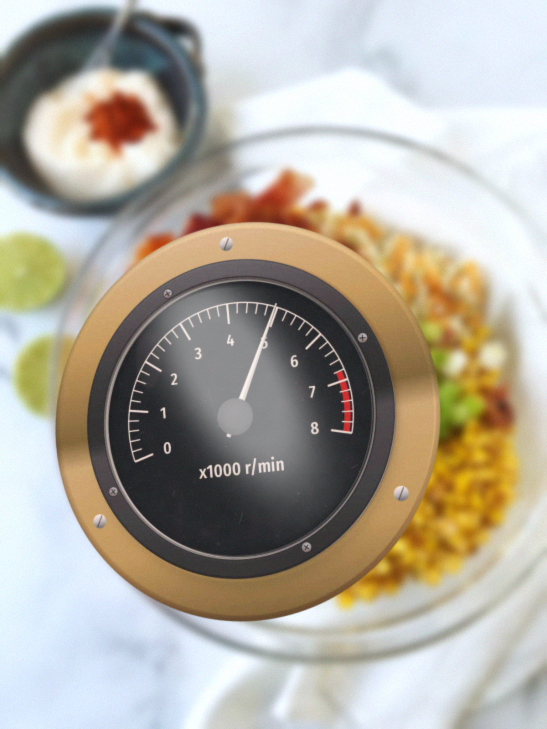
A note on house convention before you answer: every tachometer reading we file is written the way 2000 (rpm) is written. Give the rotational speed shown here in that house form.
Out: 5000 (rpm)
